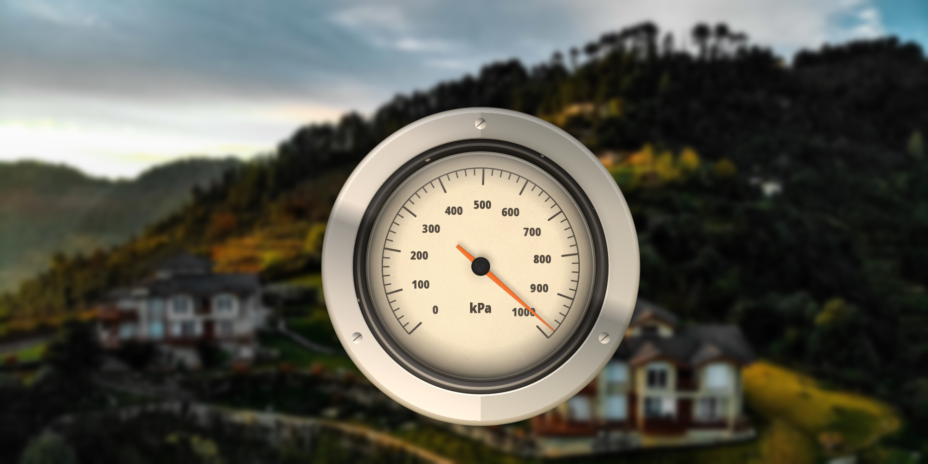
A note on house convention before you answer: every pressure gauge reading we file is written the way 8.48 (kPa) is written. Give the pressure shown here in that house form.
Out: 980 (kPa)
